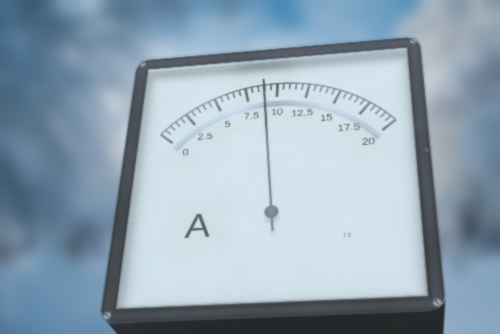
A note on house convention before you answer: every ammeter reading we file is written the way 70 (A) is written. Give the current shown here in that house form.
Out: 9 (A)
